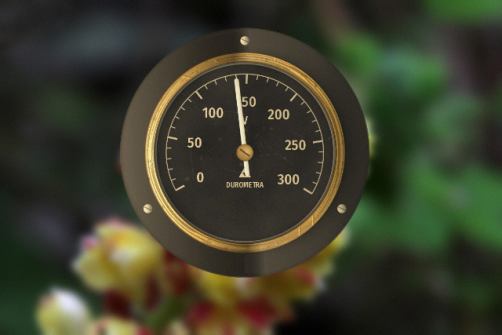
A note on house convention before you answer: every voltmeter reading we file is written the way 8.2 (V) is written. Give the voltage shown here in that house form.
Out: 140 (V)
